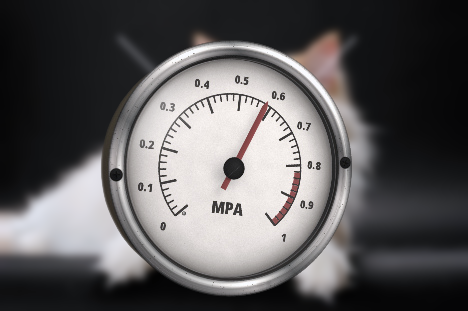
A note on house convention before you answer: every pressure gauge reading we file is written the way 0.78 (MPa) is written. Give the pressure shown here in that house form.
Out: 0.58 (MPa)
